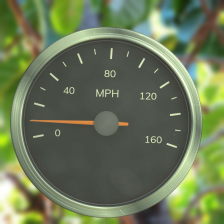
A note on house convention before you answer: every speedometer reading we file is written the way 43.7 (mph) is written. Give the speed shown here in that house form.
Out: 10 (mph)
